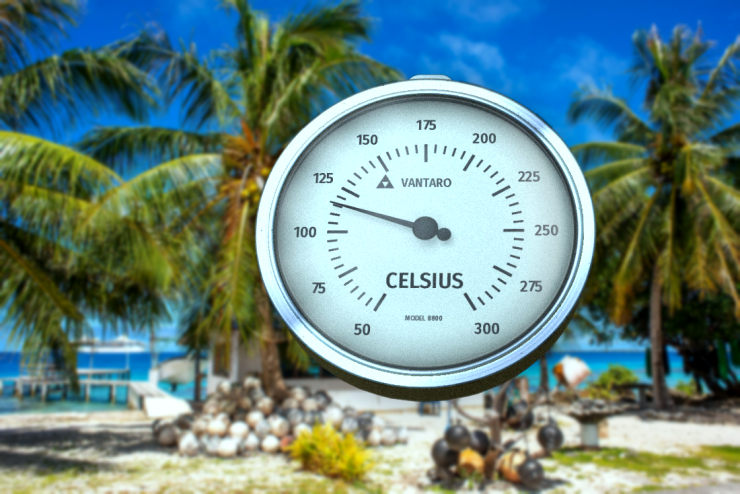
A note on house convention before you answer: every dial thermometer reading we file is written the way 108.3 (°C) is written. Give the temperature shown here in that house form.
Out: 115 (°C)
